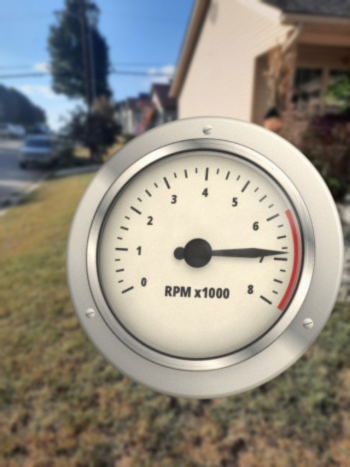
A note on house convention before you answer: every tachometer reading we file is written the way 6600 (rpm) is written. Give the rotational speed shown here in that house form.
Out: 6875 (rpm)
